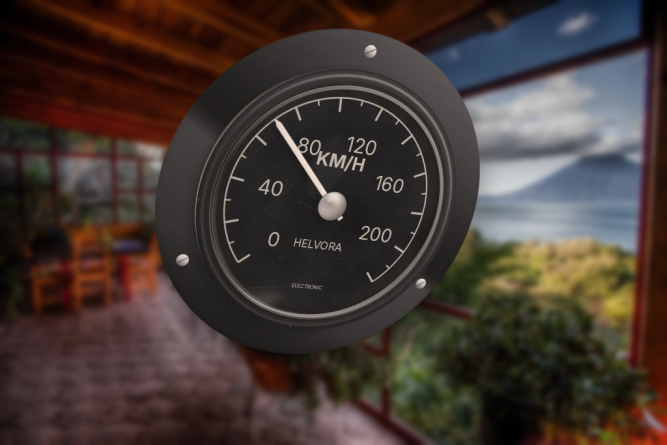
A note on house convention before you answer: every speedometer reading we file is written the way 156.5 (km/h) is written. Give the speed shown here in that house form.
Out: 70 (km/h)
